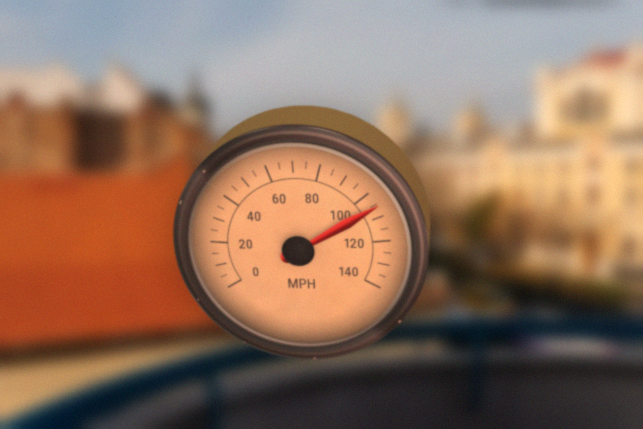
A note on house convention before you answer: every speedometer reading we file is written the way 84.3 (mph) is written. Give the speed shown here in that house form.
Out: 105 (mph)
